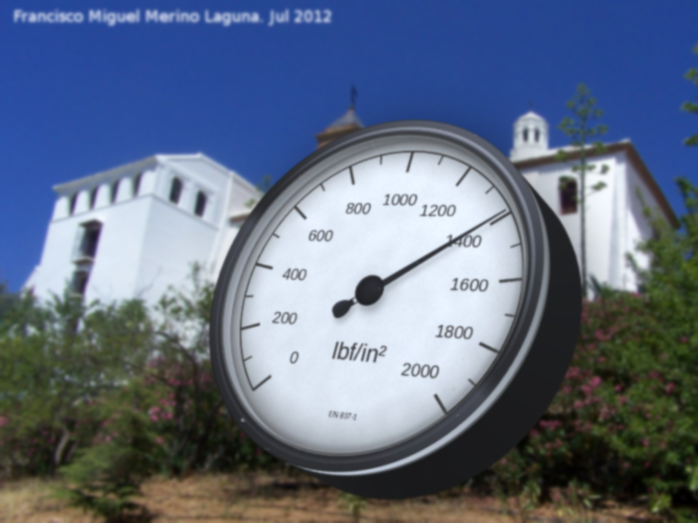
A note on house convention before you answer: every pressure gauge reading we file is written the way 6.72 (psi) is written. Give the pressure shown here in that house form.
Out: 1400 (psi)
